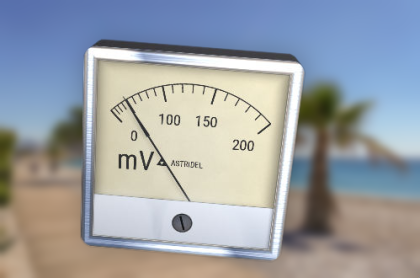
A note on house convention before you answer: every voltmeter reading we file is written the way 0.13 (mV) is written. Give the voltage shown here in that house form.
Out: 50 (mV)
